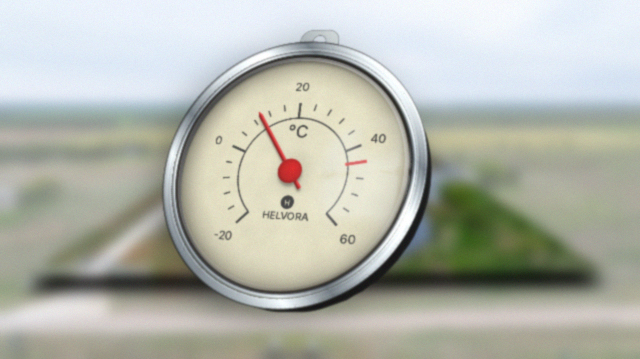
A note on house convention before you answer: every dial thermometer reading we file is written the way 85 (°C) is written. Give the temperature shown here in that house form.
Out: 10 (°C)
